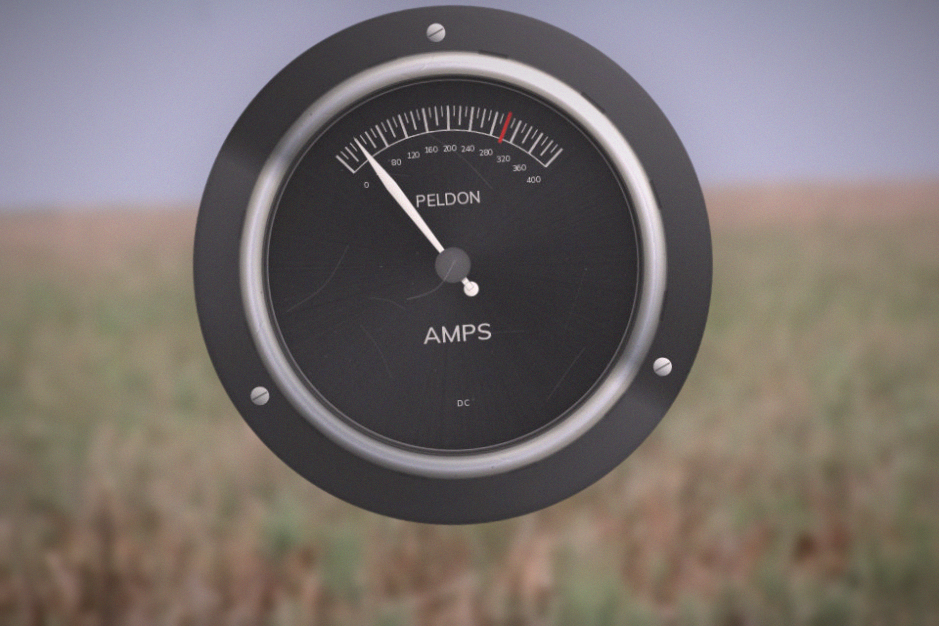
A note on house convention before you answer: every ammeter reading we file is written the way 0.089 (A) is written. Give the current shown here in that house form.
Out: 40 (A)
